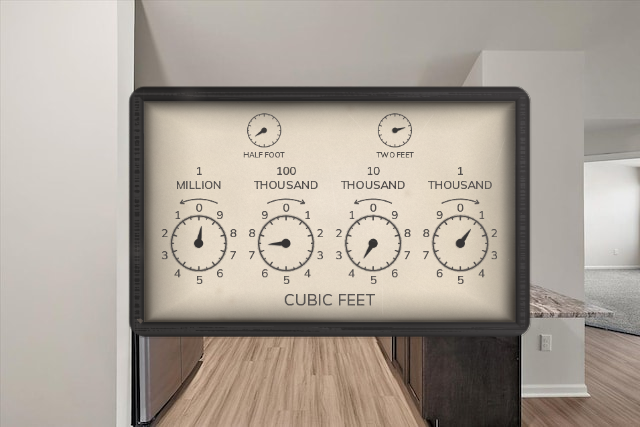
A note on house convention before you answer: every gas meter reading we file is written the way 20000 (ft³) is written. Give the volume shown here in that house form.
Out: 974100 (ft³)
